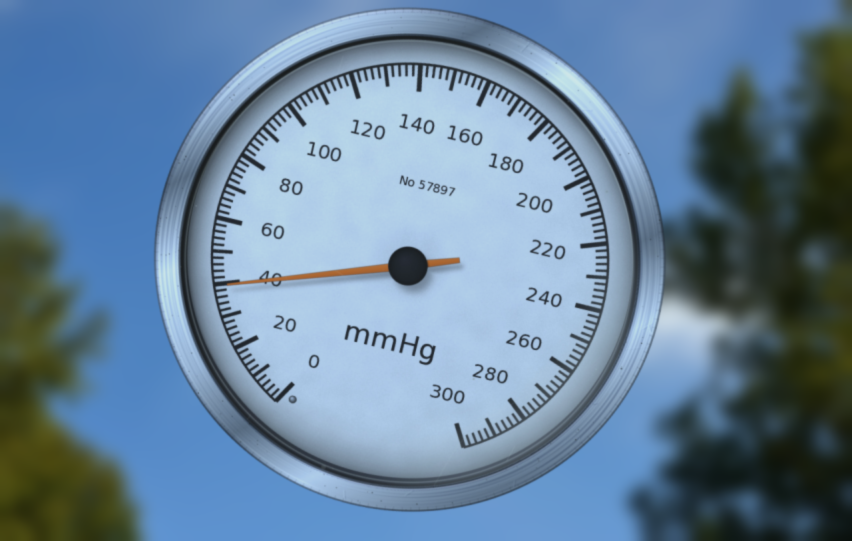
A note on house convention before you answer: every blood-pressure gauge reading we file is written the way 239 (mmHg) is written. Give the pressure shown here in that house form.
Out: 40 (mmHg)
